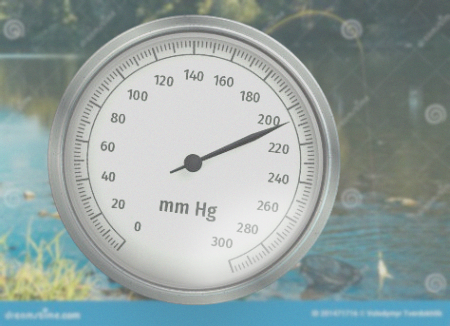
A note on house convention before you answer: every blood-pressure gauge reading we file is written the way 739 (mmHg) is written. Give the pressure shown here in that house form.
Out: 206 (mmHg)
